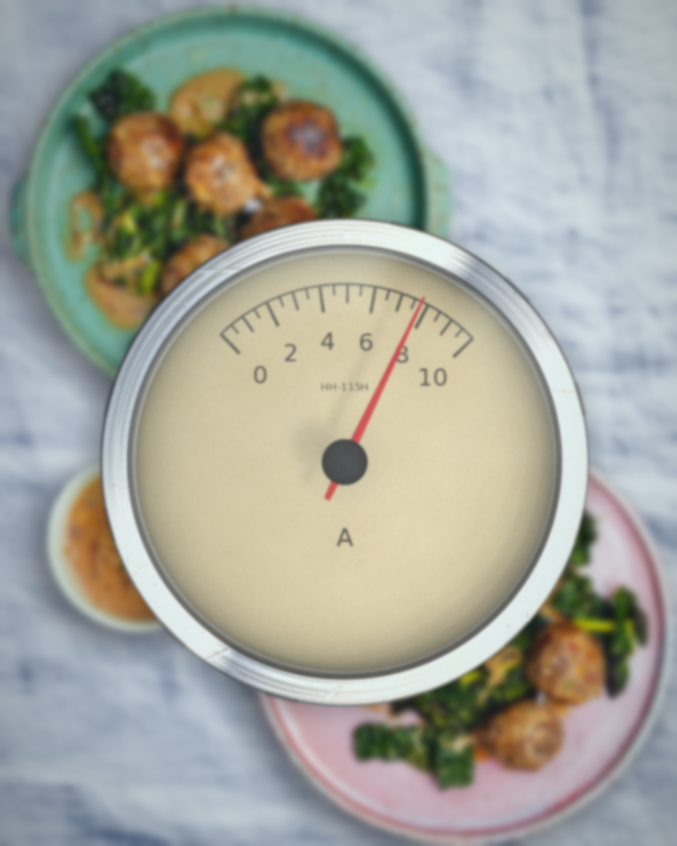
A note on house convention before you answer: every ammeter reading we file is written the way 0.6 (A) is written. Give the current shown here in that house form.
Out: 7.75 (A)
